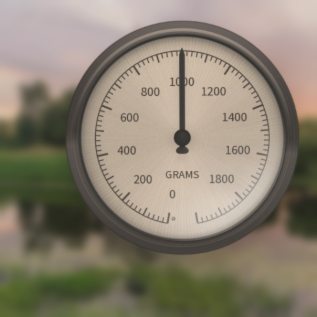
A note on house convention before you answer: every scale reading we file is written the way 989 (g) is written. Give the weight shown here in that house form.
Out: 1000 (g)
